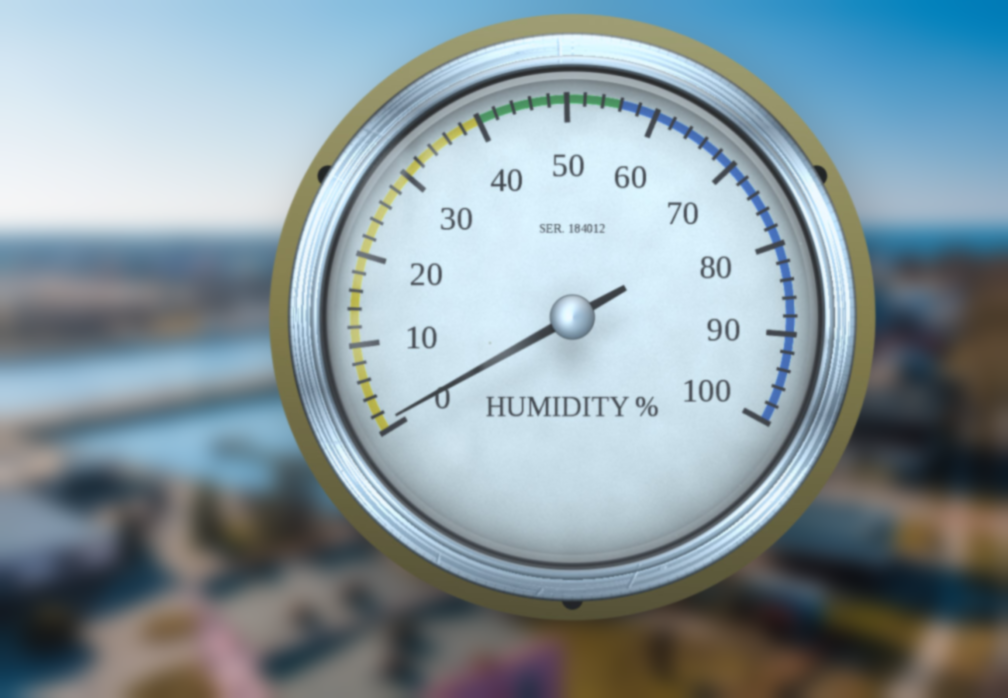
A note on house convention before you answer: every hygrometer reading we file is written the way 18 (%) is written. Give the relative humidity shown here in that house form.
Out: 1 (%)
